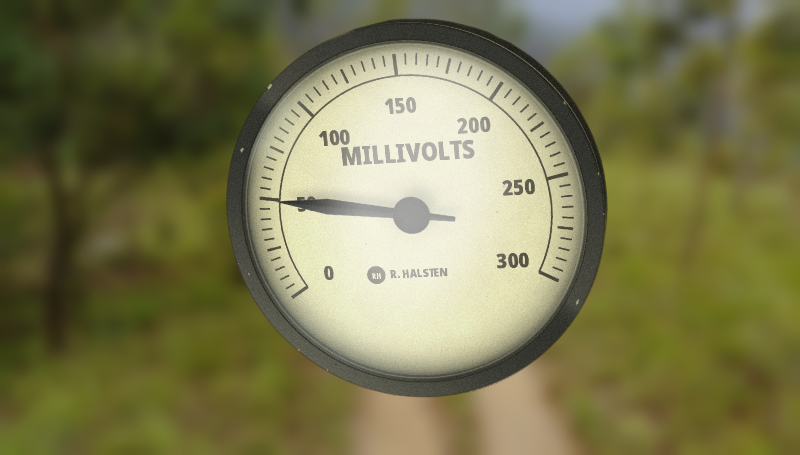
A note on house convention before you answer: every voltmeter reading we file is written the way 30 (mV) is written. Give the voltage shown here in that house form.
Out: 50 (mV)
